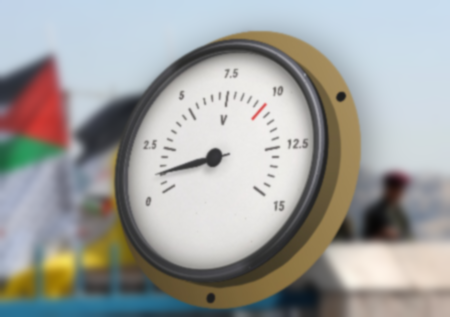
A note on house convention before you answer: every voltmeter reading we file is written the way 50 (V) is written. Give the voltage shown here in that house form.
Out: 1 (V)
